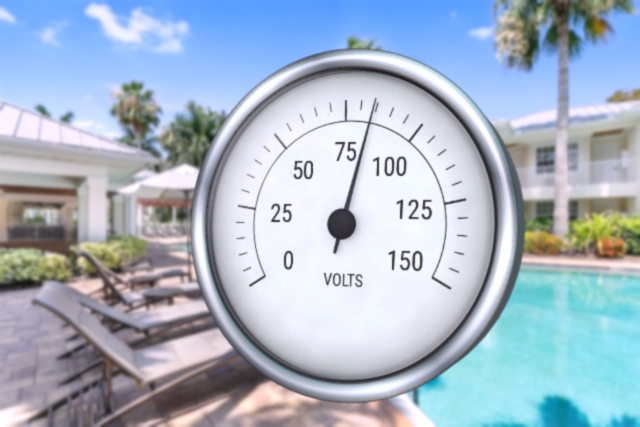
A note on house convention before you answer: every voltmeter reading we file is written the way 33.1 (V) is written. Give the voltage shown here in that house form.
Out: 85 (V)
